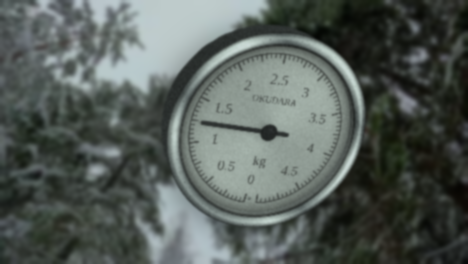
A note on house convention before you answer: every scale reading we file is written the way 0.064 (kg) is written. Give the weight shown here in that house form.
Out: 1.25 (kg)
